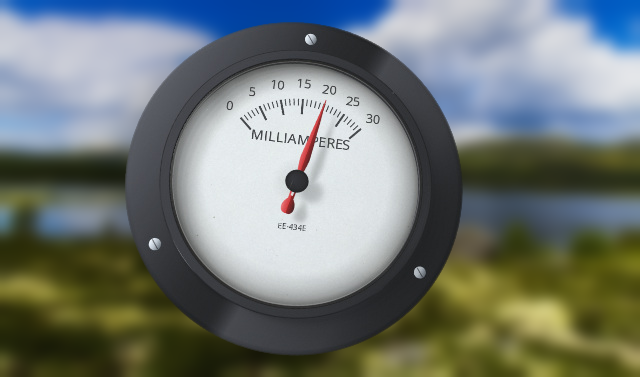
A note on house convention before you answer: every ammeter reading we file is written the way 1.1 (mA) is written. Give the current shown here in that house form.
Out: 20 (mA)
